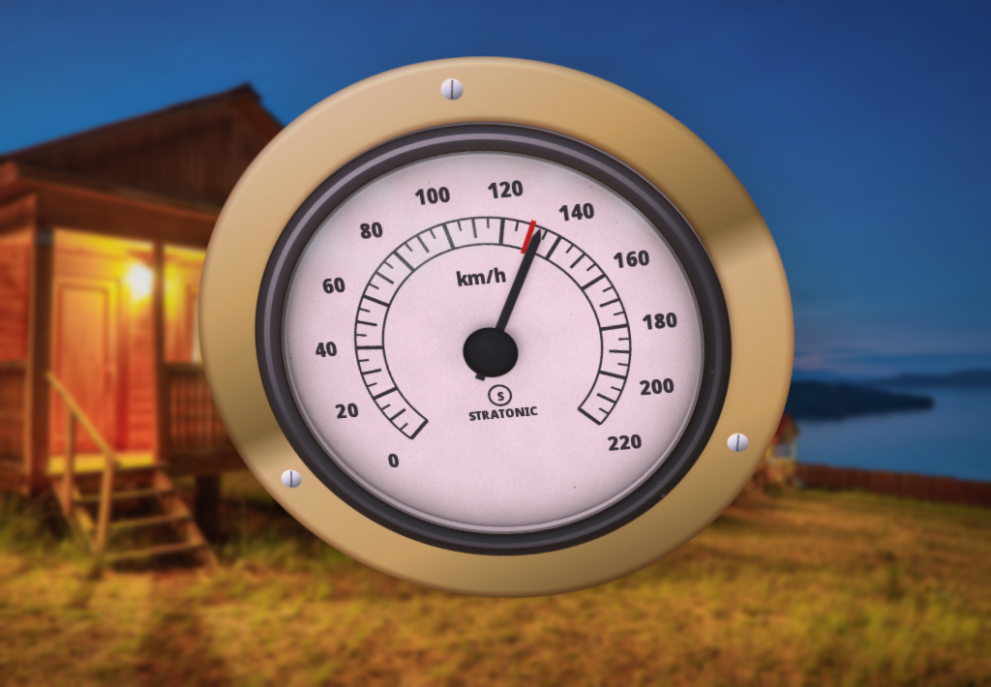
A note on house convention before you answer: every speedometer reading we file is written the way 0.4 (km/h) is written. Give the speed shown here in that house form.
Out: 132.5 (km/h)
